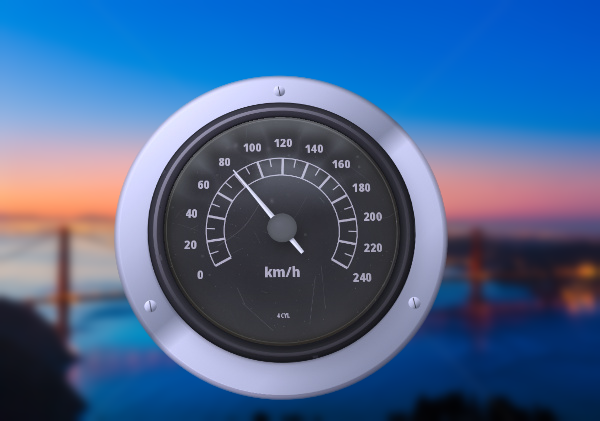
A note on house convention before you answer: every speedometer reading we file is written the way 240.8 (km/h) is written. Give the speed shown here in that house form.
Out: 80 (km/h)
